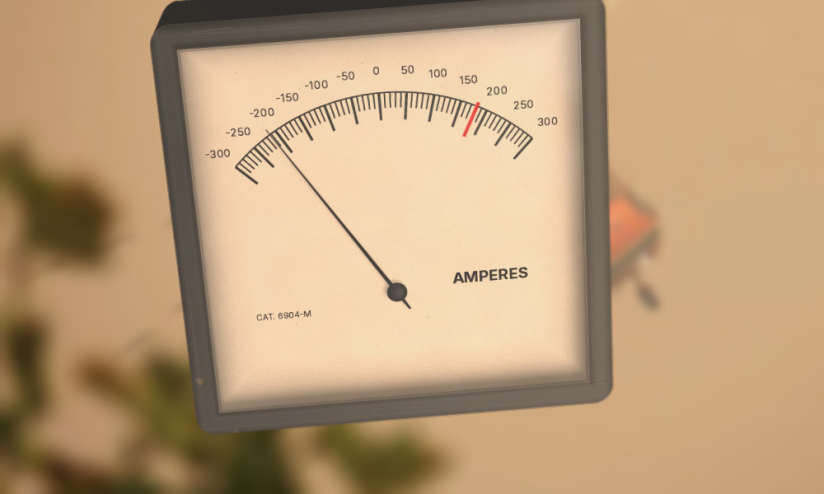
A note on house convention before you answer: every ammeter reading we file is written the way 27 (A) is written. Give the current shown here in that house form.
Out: -210 (A)
